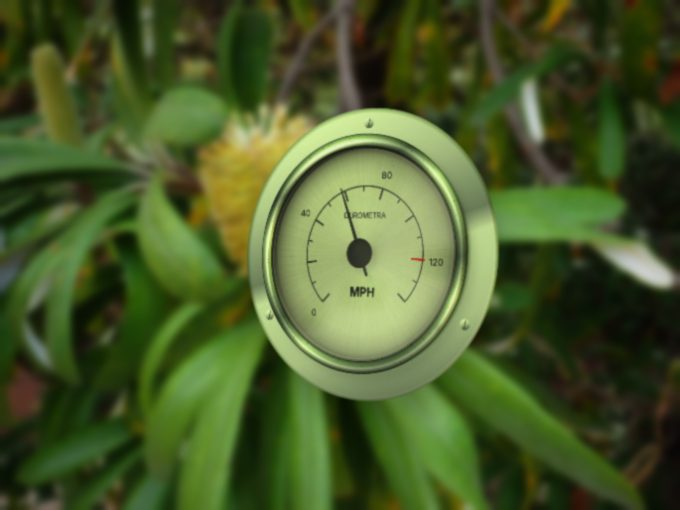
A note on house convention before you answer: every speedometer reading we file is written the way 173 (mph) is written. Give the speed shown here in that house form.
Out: 60 (mph)
